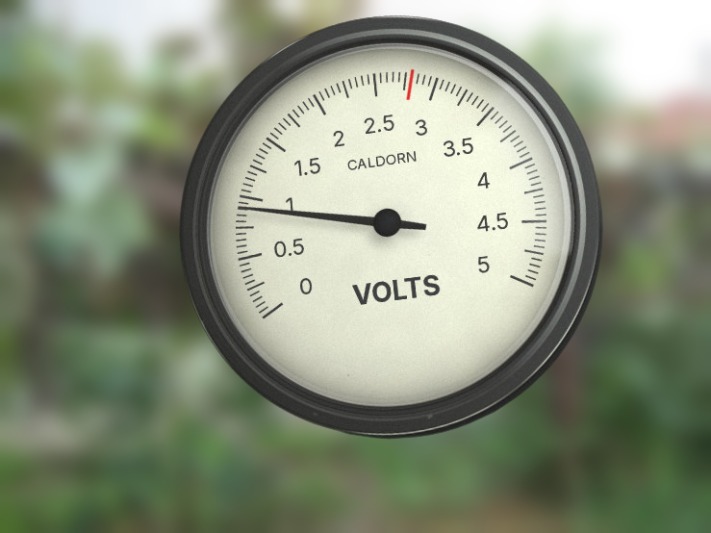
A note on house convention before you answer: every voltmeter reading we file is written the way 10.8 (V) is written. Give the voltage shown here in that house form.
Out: 0.9 (V)
